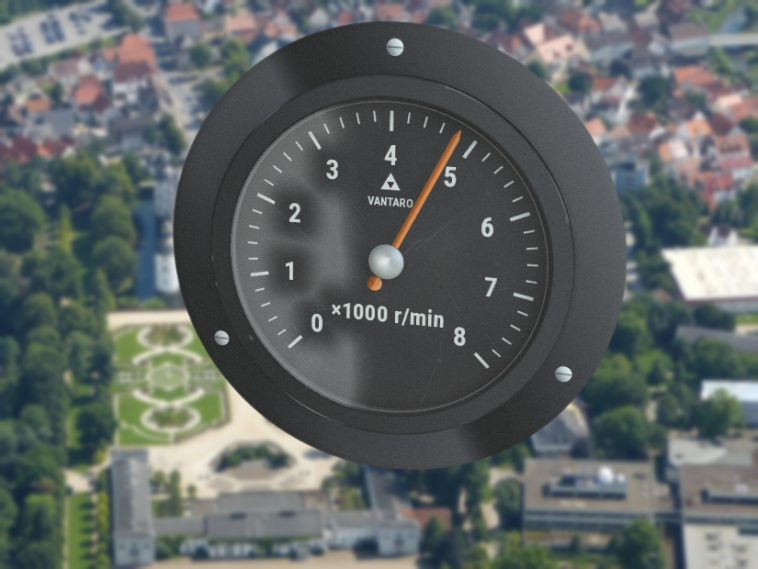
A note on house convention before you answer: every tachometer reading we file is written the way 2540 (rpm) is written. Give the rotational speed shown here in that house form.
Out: 4800 (rpm)
